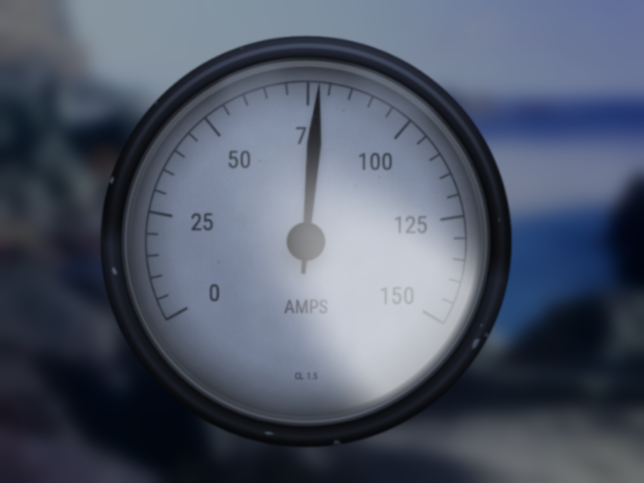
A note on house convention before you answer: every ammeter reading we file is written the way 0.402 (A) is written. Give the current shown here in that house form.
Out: 77.5 (A)
